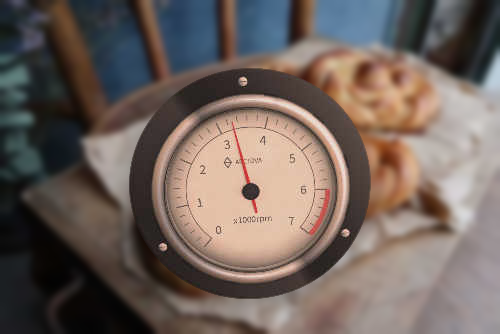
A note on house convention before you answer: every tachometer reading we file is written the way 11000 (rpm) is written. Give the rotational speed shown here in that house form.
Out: 3300 (rpm)
